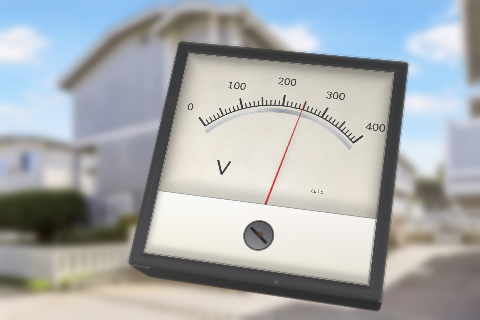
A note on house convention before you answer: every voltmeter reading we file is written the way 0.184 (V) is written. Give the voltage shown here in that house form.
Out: 250 (V)
